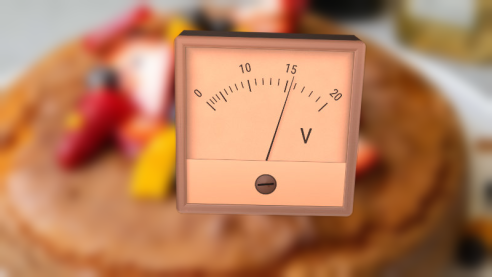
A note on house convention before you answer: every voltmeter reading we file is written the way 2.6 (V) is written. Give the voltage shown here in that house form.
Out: 15.5 (V)
